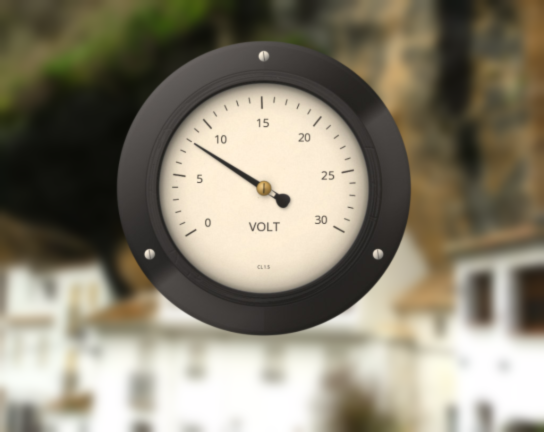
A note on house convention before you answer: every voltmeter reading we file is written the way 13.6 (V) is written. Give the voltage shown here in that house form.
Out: 8 (V)
